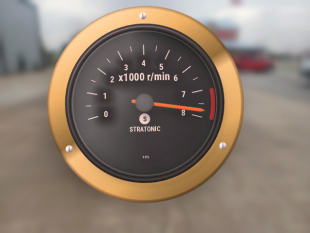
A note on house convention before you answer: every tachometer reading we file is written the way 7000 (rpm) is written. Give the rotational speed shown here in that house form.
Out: 7750 (rpm)
